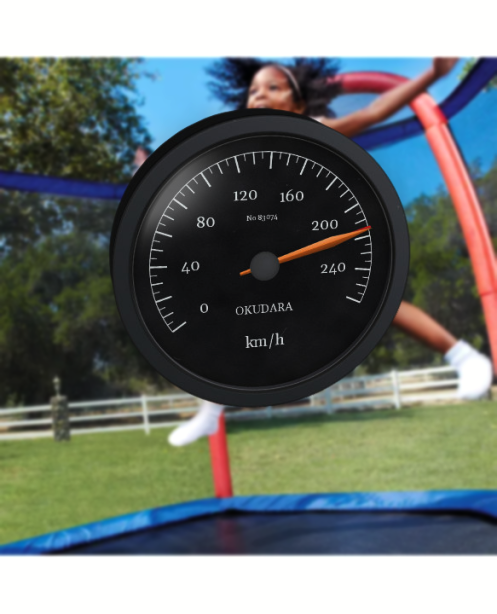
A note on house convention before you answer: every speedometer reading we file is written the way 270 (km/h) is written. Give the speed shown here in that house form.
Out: 215 (km/h)
